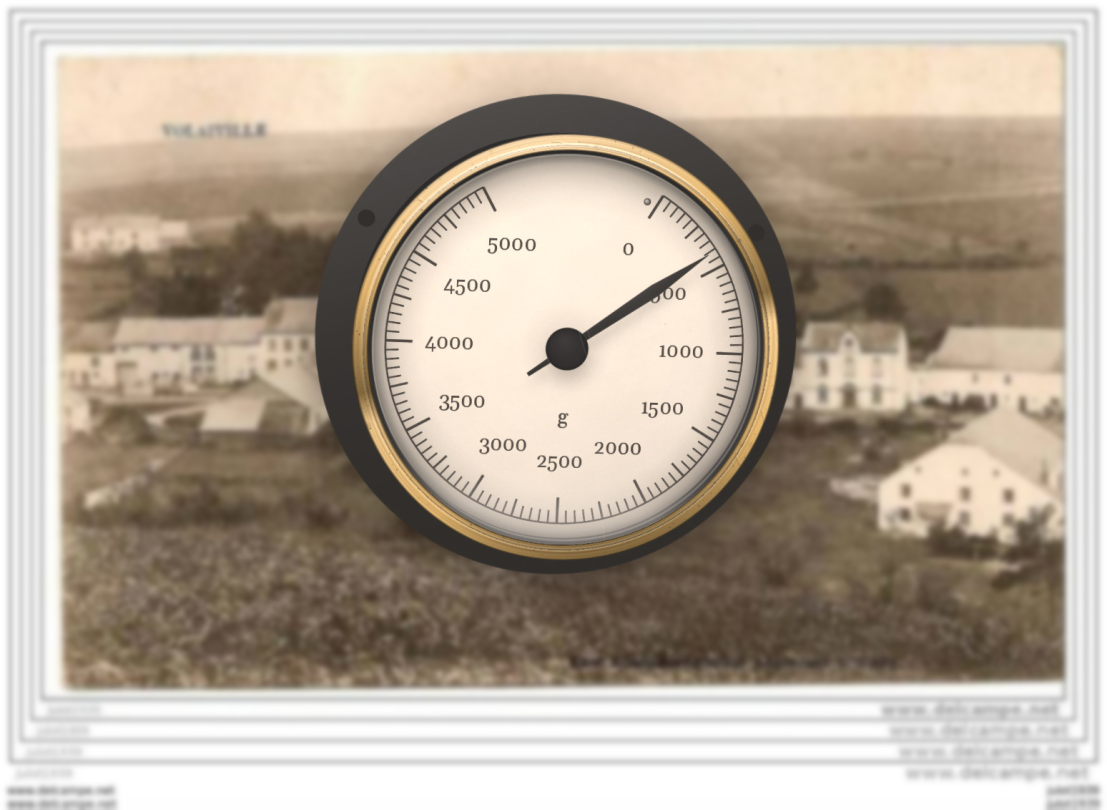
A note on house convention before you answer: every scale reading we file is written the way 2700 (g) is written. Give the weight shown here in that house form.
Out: 400 (g)
